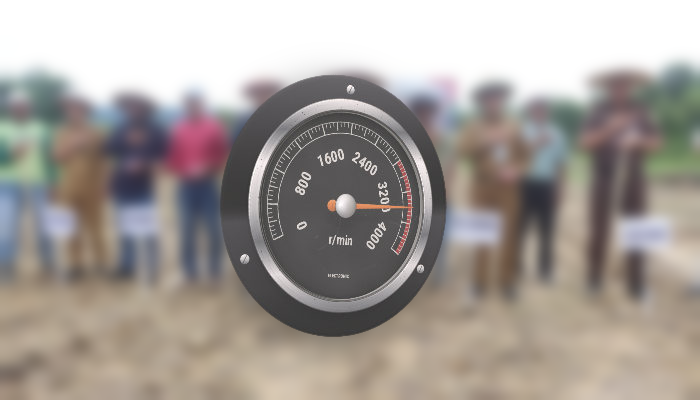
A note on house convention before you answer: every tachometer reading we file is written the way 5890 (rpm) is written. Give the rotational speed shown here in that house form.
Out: 3400 (rpm)
